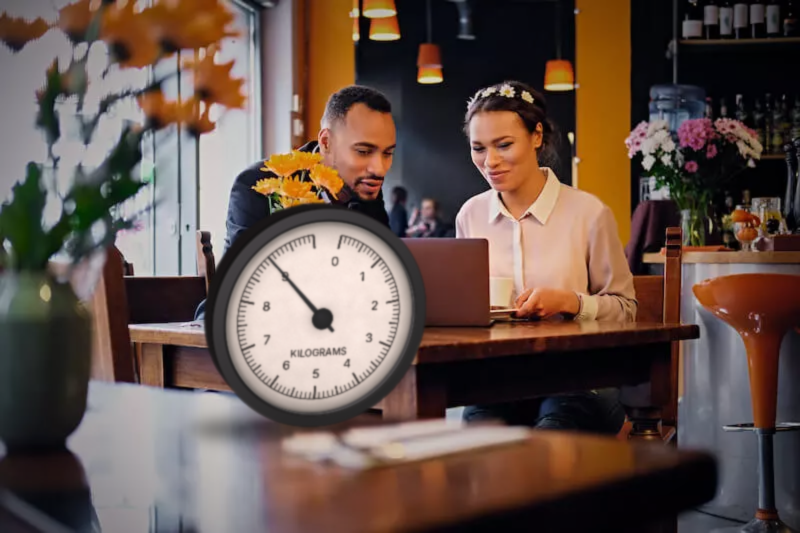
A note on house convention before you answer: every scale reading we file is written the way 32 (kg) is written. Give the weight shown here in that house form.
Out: 9 (kg)
